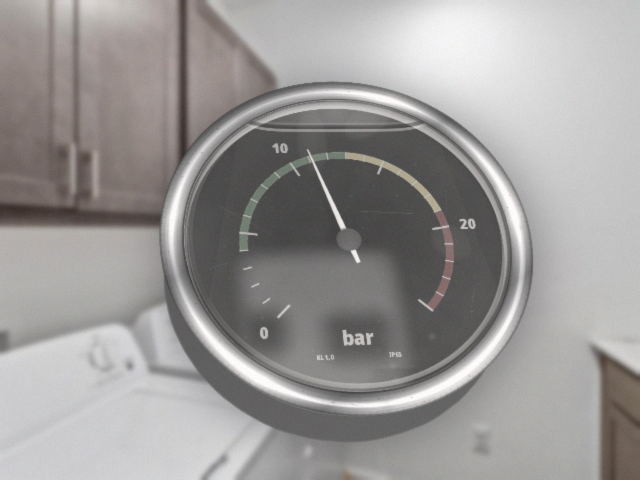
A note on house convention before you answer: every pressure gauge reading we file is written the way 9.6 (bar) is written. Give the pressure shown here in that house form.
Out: 11 (bar)
